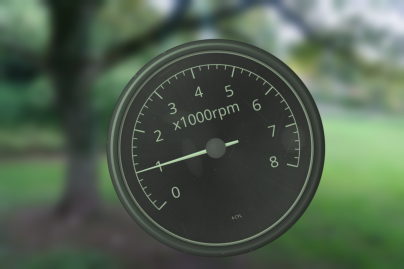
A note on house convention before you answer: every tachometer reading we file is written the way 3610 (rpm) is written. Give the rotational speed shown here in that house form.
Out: 1000 (rpm)
